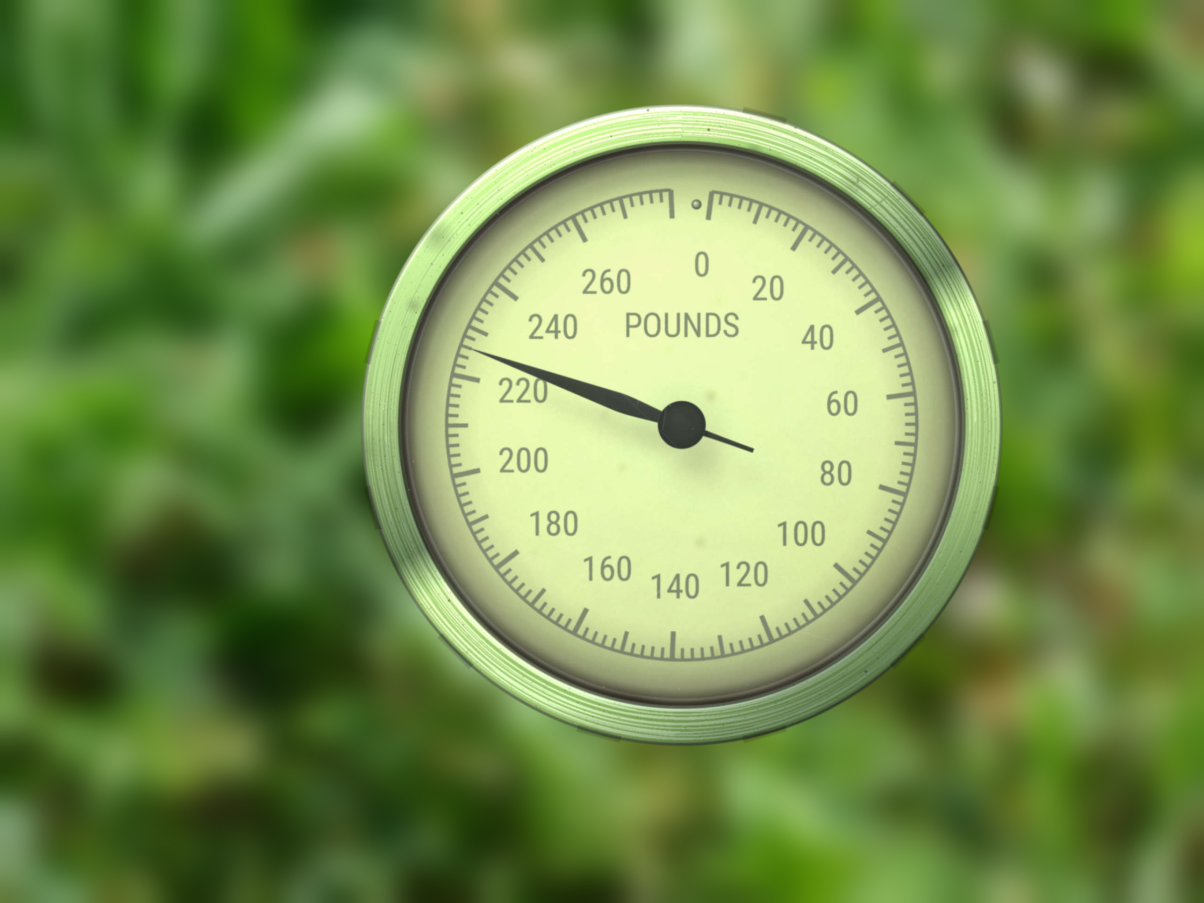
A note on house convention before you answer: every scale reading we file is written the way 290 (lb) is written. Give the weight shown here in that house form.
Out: 226 (lb)
